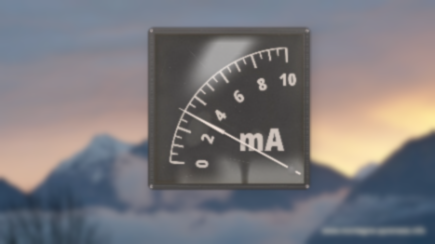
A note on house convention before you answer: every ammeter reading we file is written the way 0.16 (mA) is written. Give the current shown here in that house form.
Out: 3 (mA)
